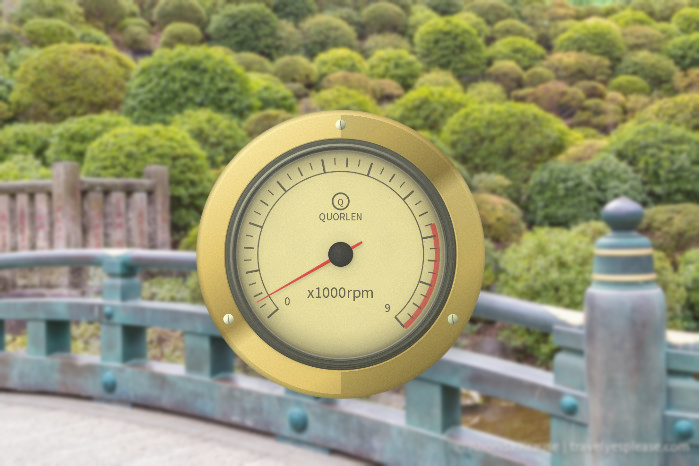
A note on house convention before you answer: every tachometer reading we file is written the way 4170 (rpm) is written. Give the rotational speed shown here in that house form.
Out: 375 (rpm)
